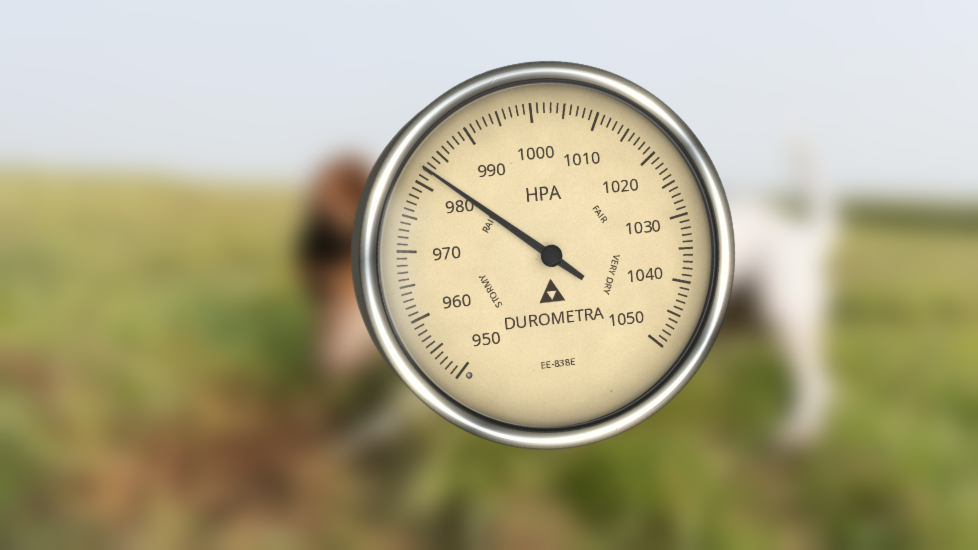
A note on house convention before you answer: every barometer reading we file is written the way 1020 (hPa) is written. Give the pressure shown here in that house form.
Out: 982 (hPa)
